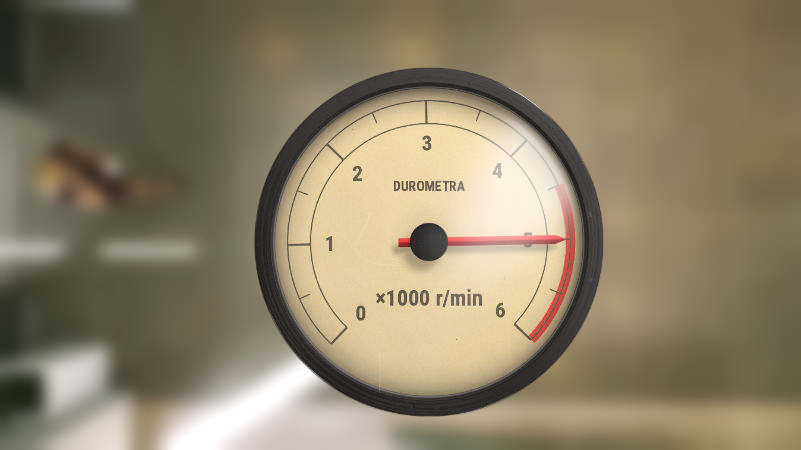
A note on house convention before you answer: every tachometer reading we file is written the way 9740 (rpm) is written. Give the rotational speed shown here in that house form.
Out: 5000 (rpm)
